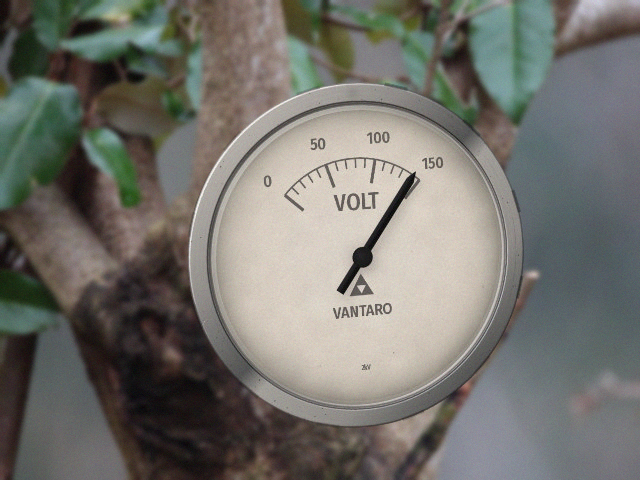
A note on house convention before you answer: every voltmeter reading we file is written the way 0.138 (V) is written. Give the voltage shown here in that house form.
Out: 140 (V)
